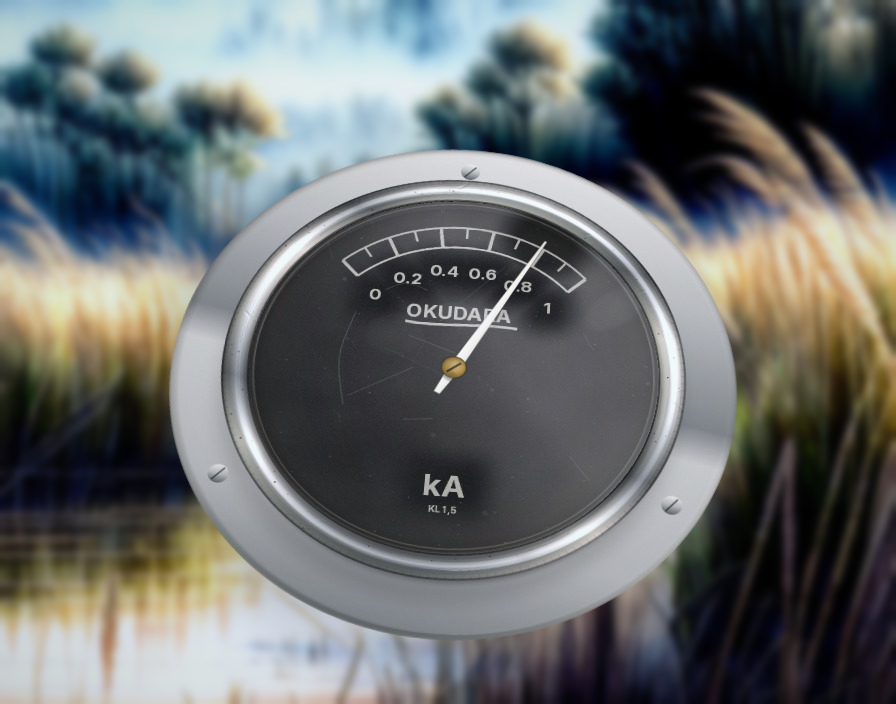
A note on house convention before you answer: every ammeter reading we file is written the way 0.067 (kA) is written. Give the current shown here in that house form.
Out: 0.8 (kA)
